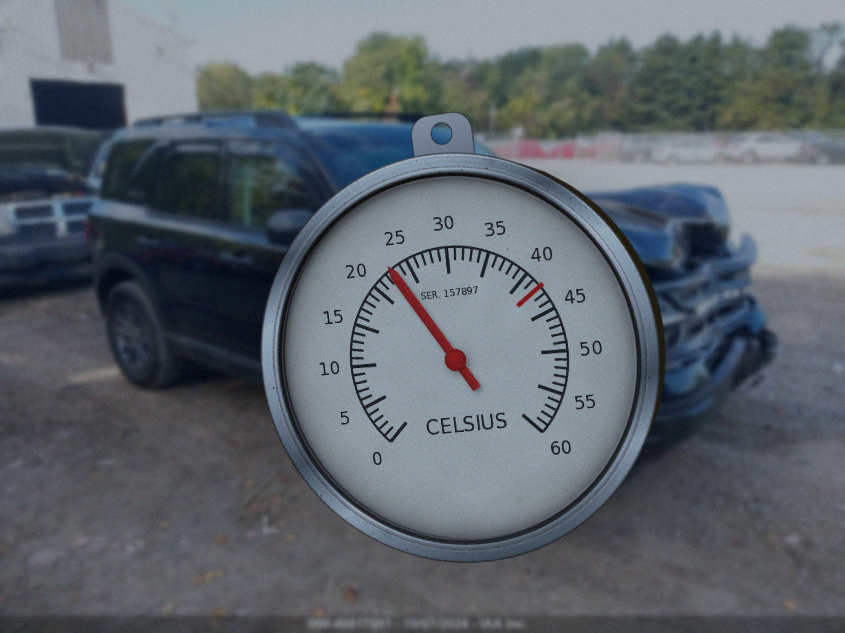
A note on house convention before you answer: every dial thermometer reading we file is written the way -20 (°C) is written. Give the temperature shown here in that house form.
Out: 23 (°C)
